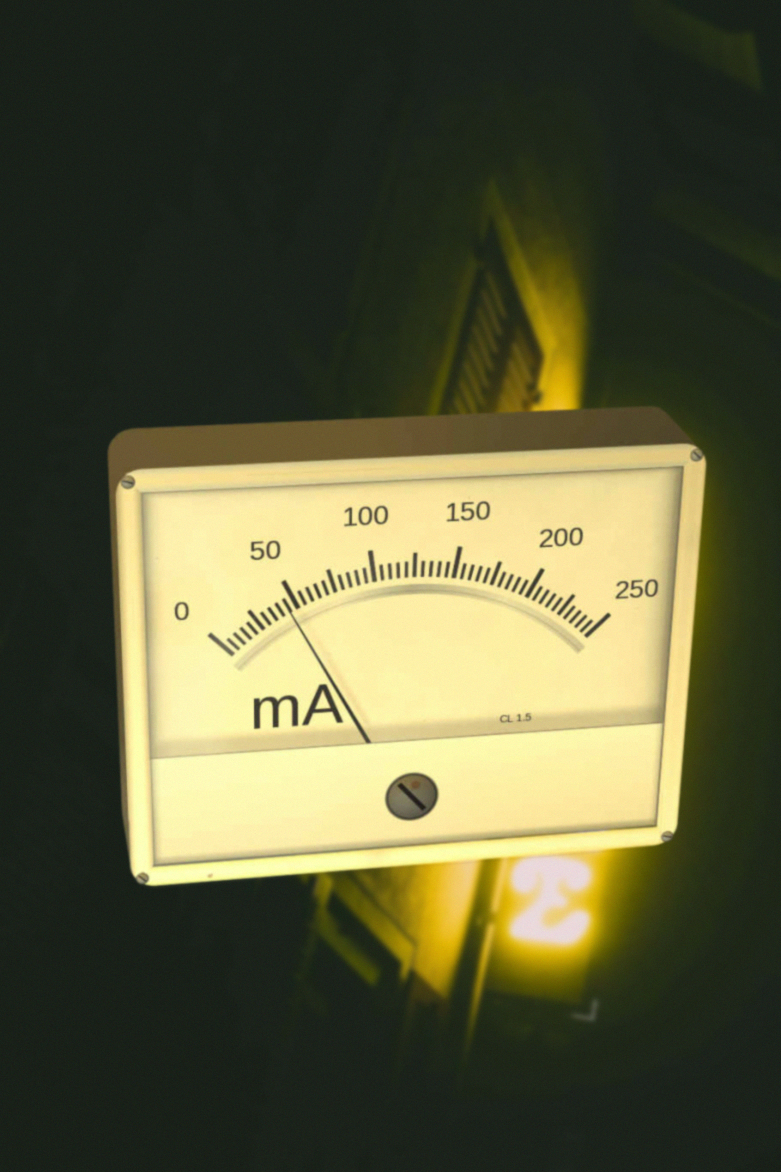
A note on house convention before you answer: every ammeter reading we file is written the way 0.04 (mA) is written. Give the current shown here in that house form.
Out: 45 (mA)
